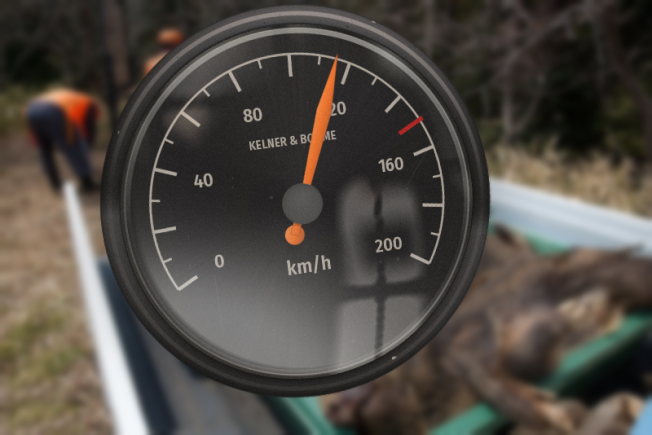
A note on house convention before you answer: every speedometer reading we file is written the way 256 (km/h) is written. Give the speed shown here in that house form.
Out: 115 (km/h)
